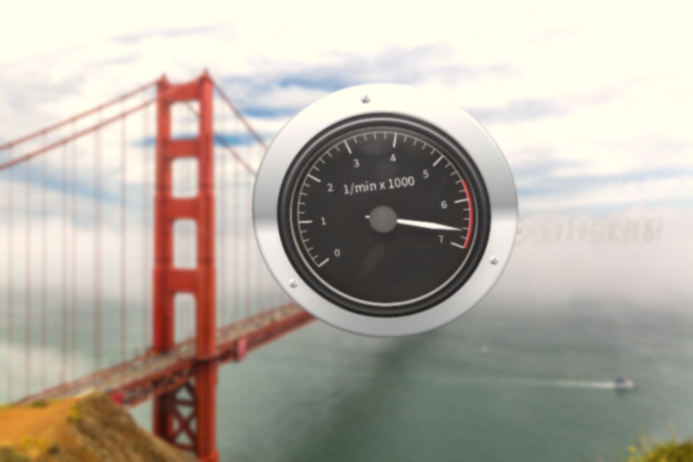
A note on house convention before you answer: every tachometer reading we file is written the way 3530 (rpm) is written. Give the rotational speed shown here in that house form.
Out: 6600 (rpm)
